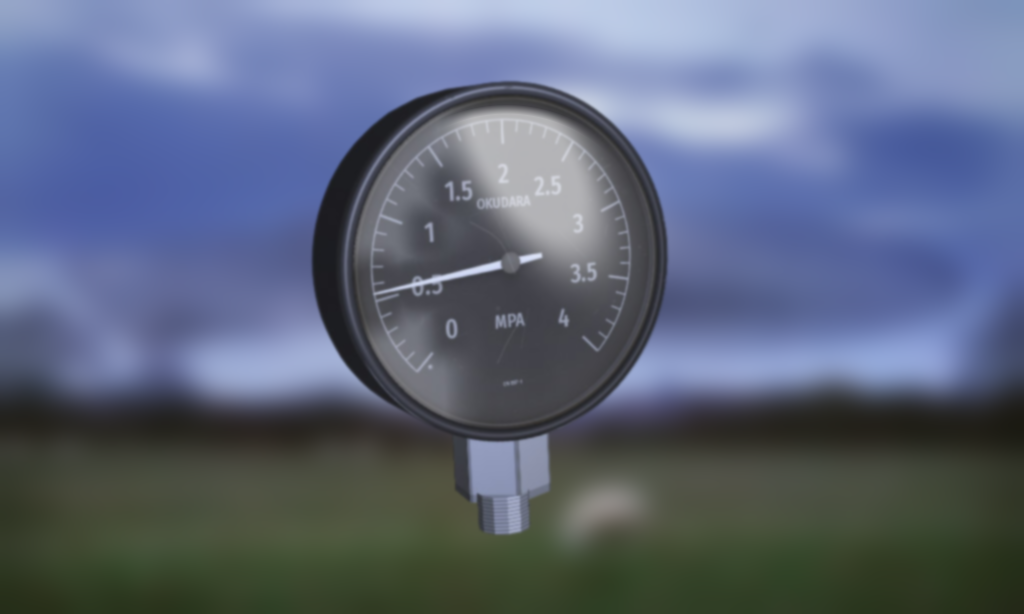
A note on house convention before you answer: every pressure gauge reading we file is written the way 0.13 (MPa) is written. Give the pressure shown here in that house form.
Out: 0.55 (MPa)
